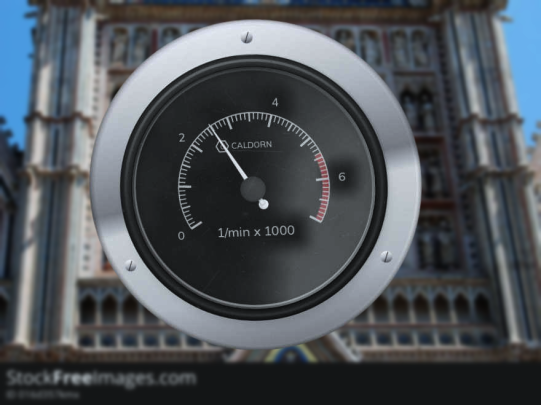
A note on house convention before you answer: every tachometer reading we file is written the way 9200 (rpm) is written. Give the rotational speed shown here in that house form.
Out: 2600 (rpm)
